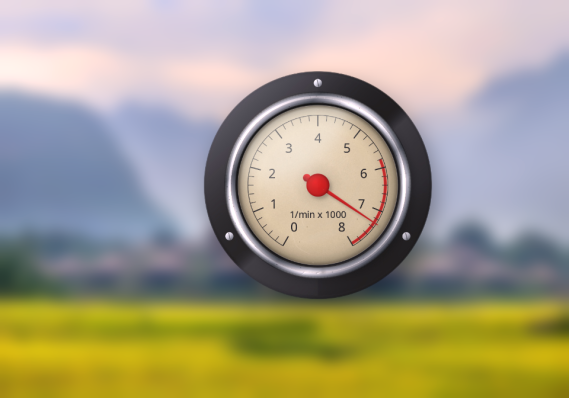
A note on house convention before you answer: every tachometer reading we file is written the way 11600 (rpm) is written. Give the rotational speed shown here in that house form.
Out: 7300 (rpm)
